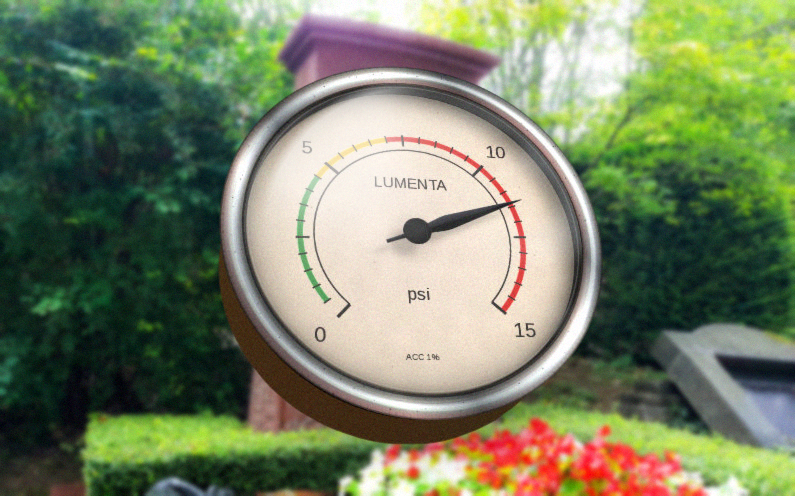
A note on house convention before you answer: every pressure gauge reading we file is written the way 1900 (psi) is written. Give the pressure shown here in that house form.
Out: 11.5 (psi)
